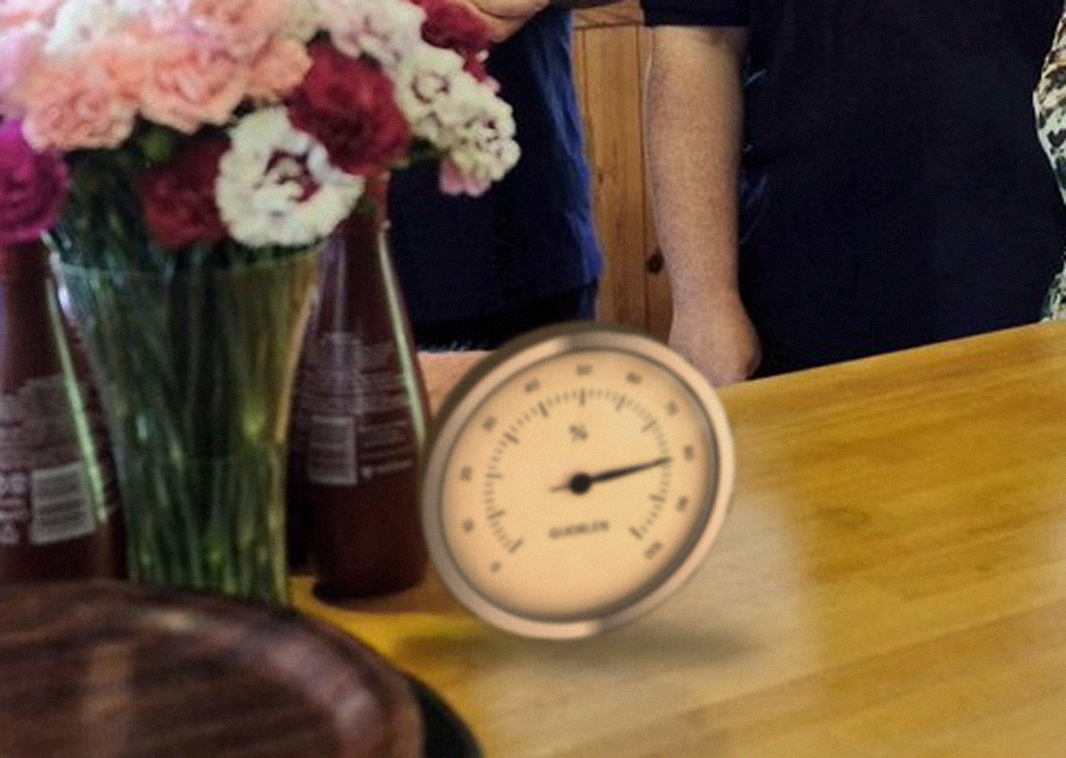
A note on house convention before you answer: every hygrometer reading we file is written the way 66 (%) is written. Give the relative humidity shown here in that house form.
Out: 80 (%)
